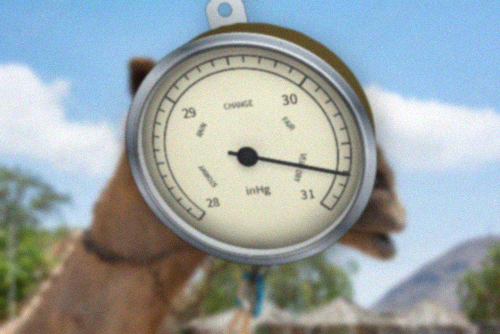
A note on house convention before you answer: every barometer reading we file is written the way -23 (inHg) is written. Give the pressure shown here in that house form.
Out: 30.7 (inHg)
